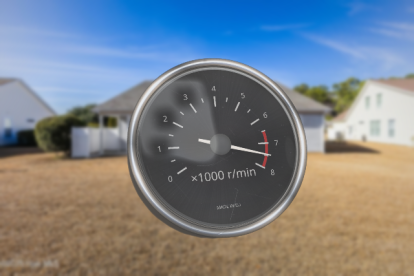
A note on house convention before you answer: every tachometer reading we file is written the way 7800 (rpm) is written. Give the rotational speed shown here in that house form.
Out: 7500 (rpm)
